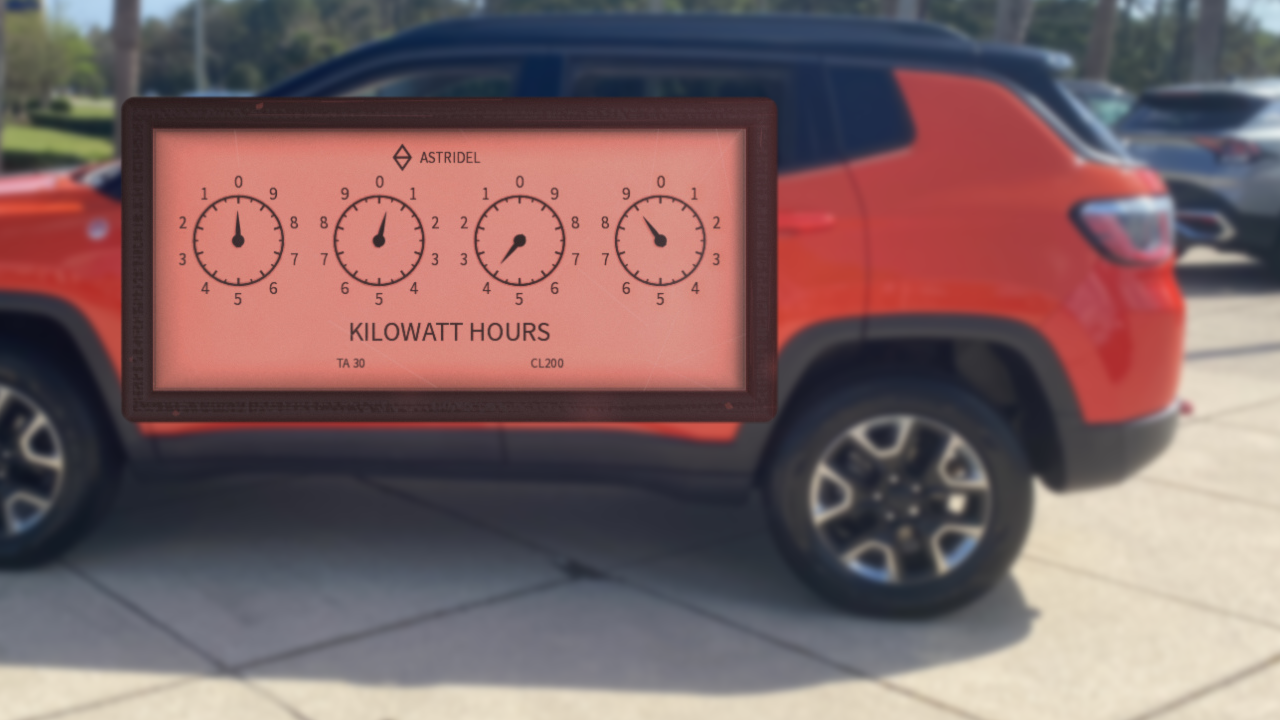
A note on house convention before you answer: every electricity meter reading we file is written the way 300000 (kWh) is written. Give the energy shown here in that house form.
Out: 39 (kWh)
